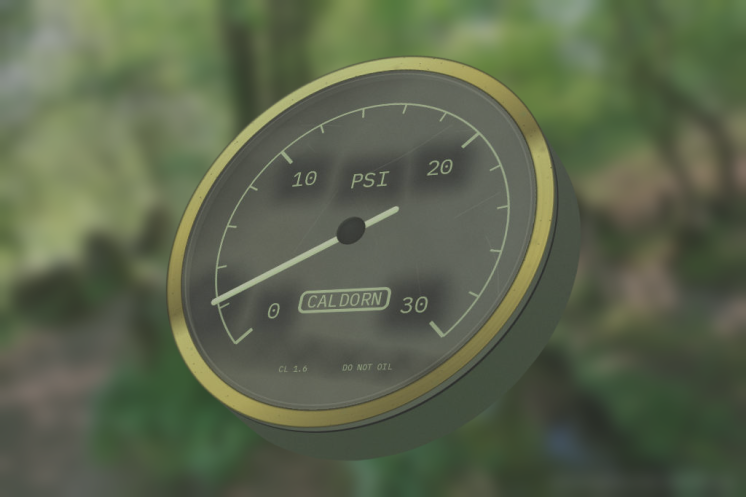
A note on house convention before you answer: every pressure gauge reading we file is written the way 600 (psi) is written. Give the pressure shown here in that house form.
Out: 2 (psi)
